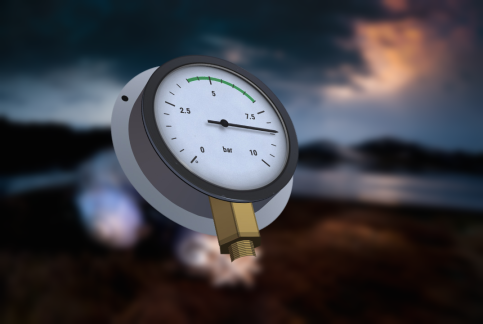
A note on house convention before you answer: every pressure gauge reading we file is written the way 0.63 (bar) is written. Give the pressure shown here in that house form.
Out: 8.5 (bar)
